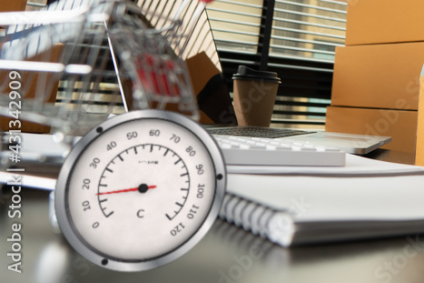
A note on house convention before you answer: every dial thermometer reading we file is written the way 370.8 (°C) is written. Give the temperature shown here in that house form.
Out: 15 (°C)
